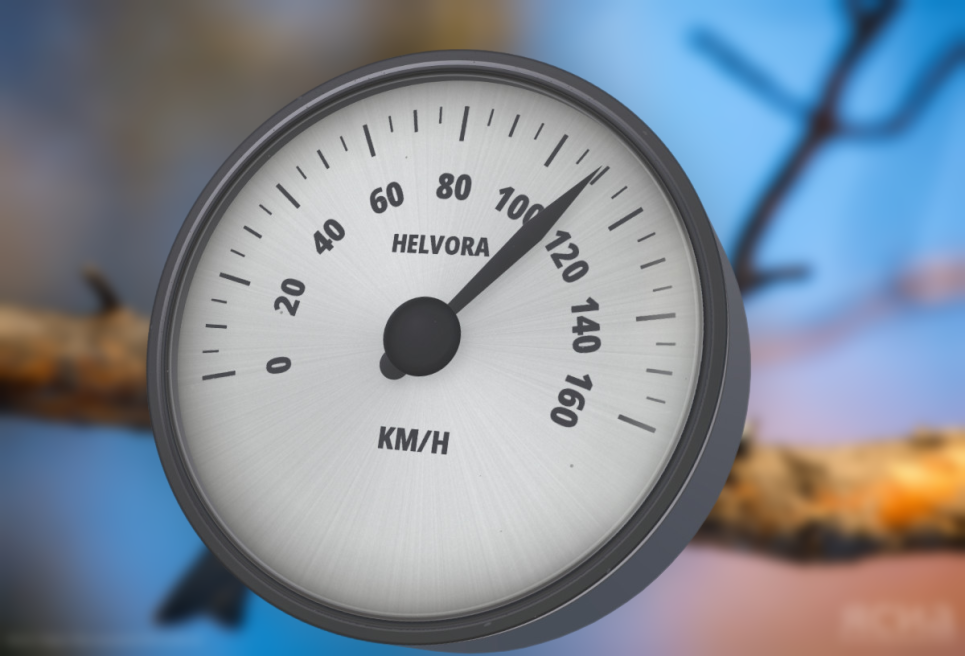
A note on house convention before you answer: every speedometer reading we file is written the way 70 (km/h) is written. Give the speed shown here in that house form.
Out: 110 (km/h)
